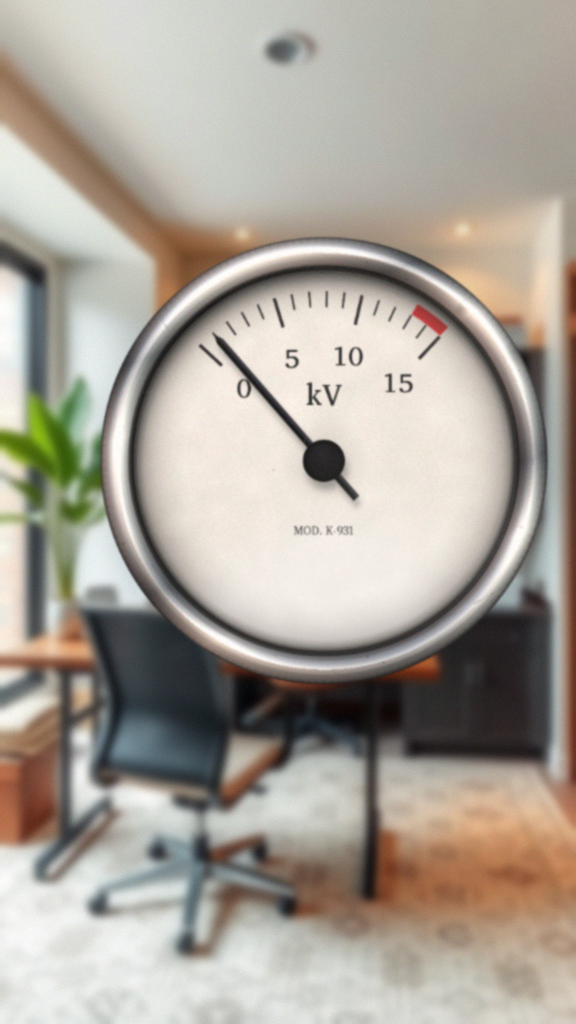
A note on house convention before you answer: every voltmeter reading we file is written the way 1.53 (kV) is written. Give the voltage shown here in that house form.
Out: 1 (kV)
